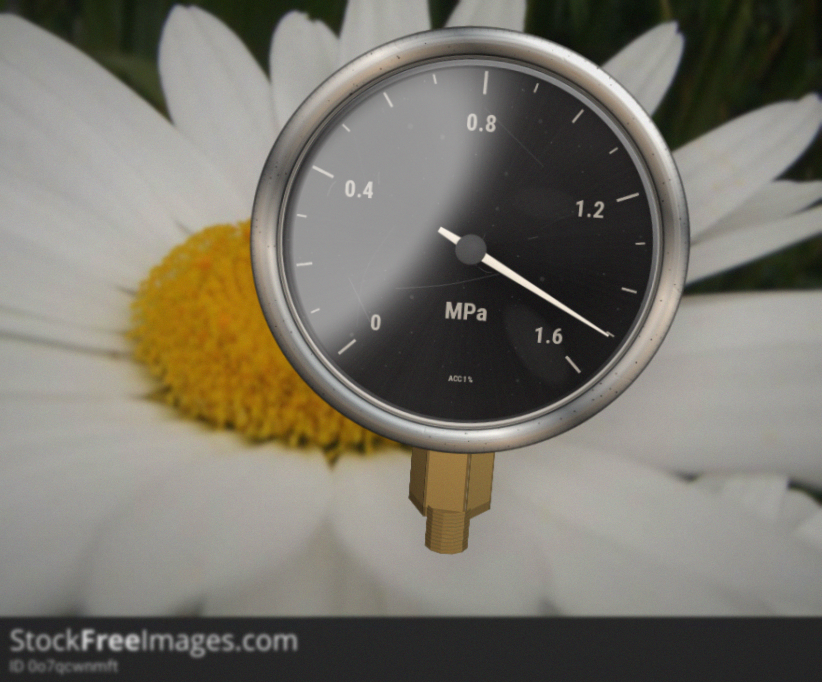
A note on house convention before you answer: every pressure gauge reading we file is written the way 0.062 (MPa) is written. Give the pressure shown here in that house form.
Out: 1.5 (MPa)
